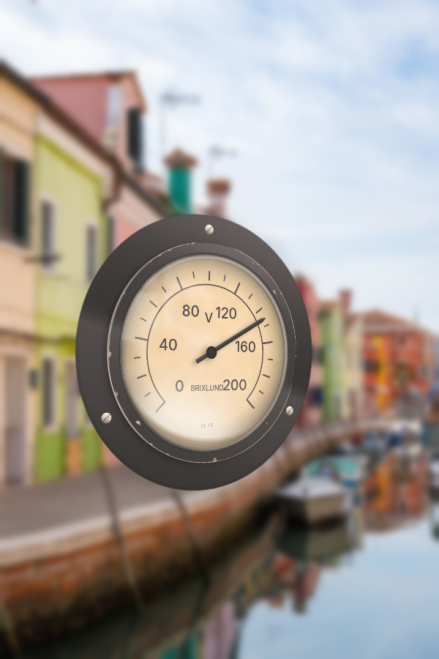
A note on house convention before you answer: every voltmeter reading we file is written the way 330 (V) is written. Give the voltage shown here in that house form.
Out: 145 (V)
